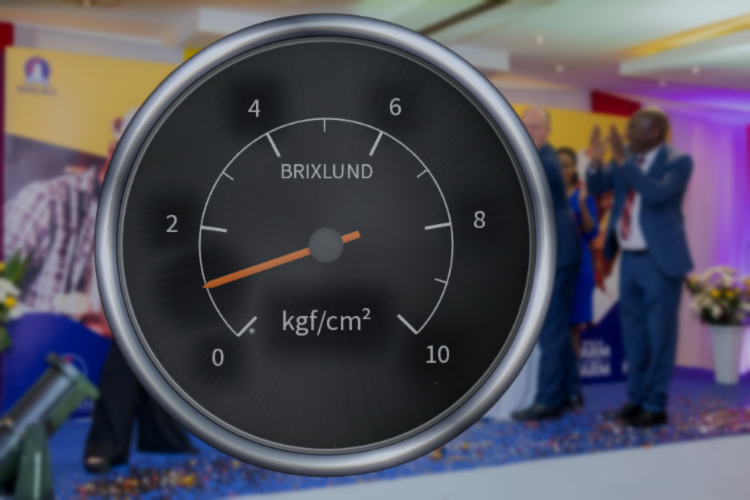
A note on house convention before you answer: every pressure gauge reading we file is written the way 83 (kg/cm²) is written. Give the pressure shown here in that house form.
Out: 1 (kg/cm²)
